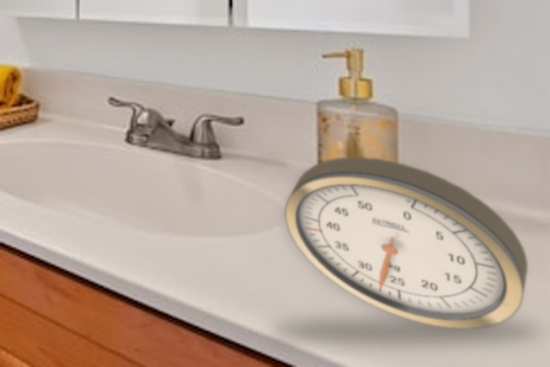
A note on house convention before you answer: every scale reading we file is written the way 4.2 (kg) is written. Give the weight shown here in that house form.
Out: 27 (kg)
